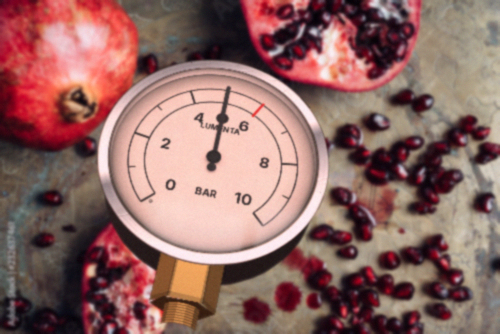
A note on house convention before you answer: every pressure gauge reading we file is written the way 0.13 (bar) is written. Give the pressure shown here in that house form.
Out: 5 (bar)
